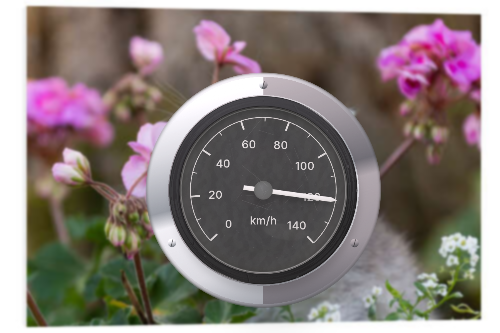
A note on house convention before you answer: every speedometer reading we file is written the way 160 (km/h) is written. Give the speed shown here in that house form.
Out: 120 (km/h)
